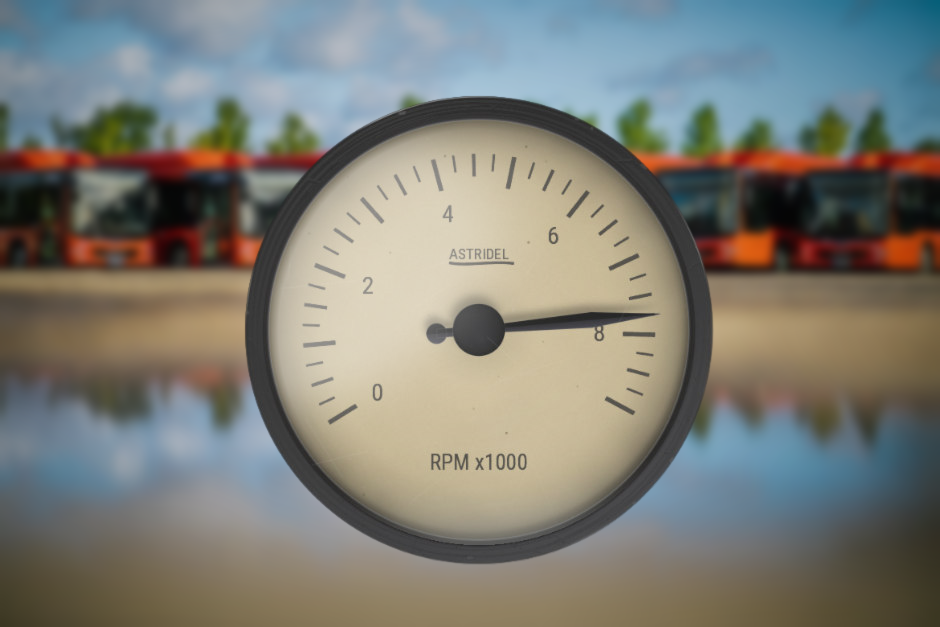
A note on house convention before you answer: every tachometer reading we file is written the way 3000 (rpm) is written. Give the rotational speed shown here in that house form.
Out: 7750 (rpm)
